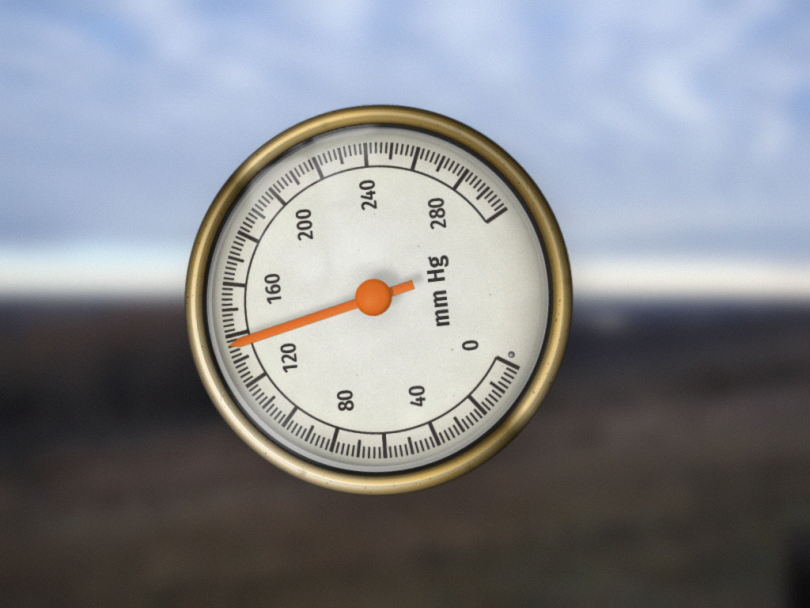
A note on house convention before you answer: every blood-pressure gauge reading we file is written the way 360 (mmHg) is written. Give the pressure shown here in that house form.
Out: 136 (mmHg)
